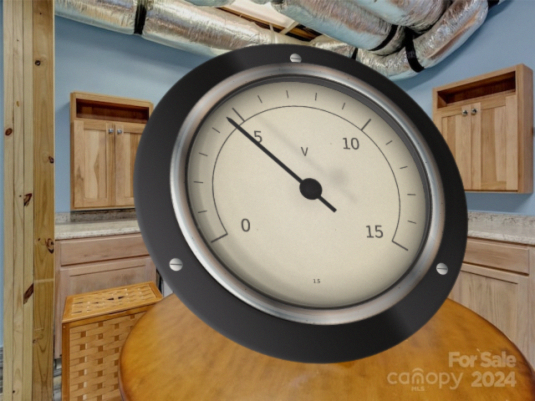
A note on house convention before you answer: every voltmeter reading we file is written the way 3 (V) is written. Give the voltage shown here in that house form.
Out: 4.5 (V)
